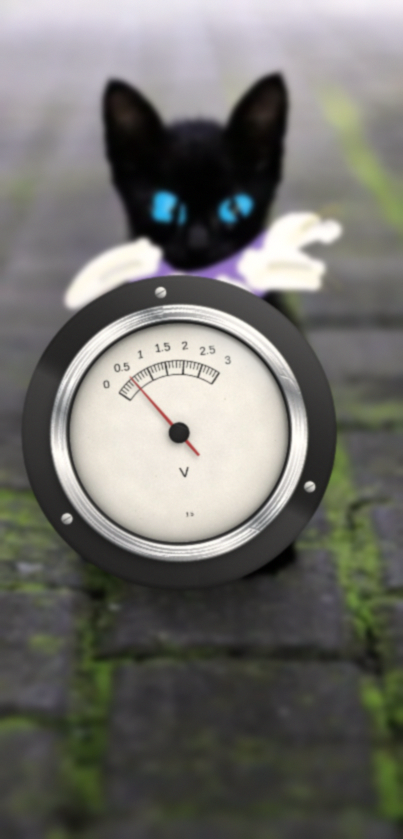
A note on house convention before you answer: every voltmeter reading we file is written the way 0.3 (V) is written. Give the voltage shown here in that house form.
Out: 0.5 (V)
